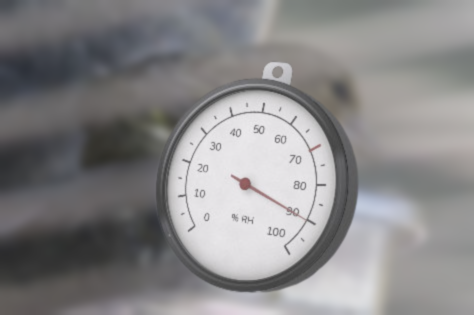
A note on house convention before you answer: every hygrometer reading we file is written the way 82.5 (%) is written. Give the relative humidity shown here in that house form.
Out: 90 (%)
